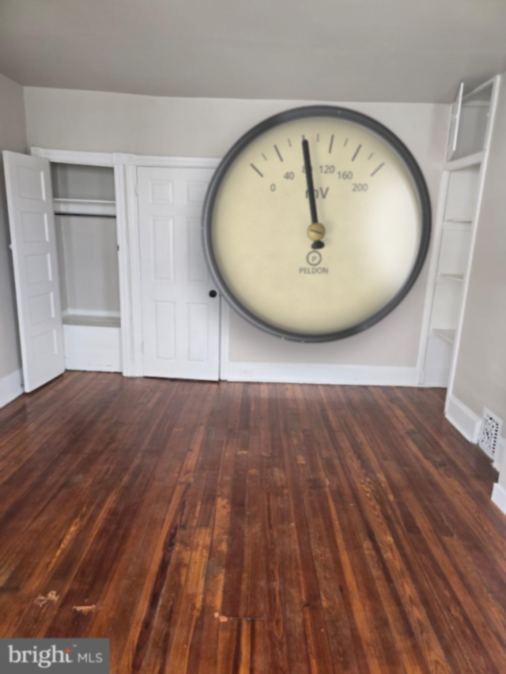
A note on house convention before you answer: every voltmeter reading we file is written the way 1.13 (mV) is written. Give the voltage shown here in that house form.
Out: 80 (mV)
